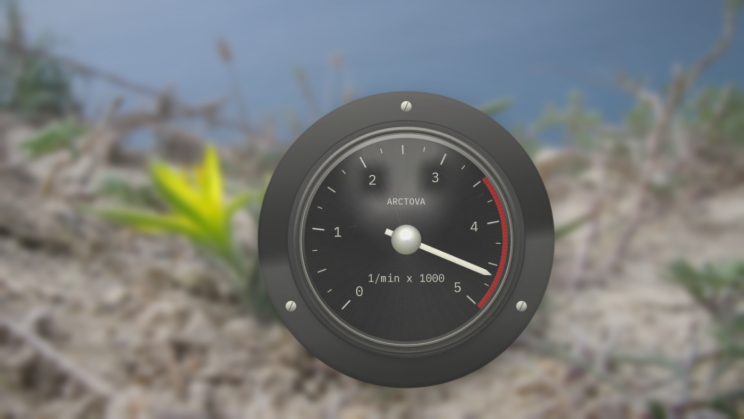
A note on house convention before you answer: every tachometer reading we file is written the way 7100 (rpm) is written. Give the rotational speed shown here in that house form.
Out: 4625 (rpm)
